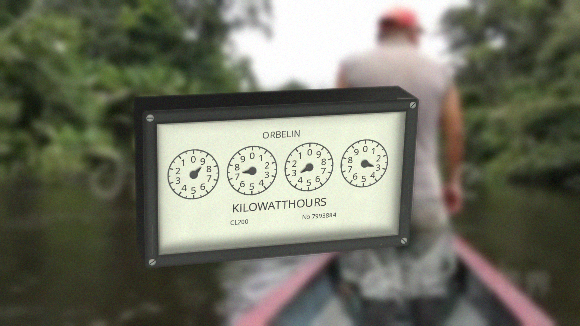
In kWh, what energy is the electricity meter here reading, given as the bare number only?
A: 8733
